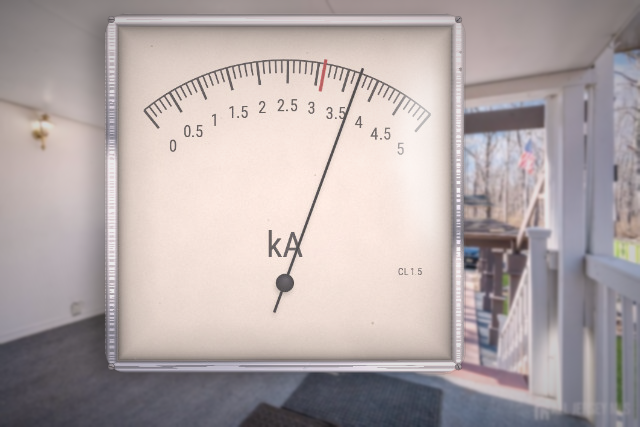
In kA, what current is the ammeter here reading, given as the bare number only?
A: 3.7
